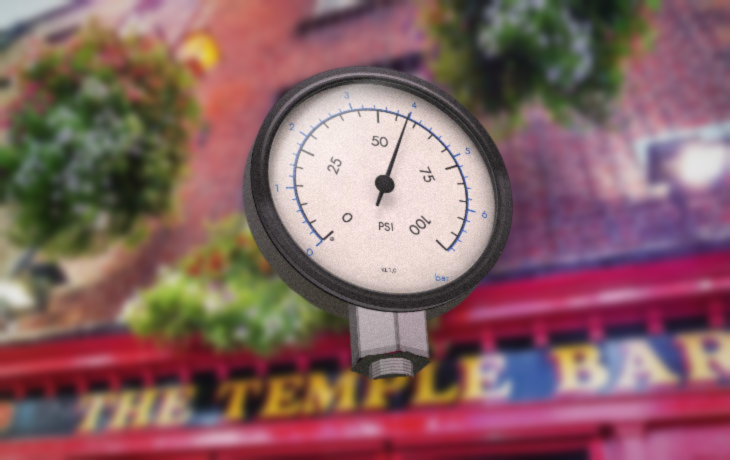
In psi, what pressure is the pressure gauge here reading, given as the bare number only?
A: 57.5
